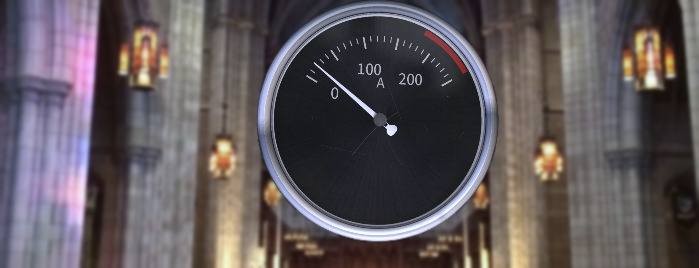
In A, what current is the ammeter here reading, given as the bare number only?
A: 20
